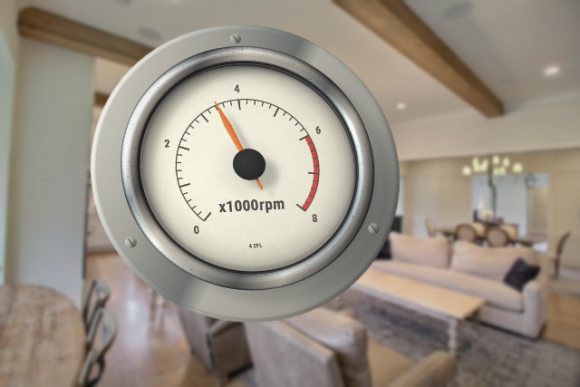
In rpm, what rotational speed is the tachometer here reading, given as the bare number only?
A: 3400
